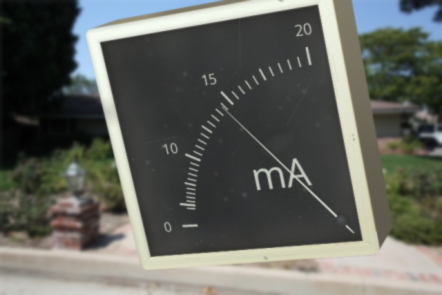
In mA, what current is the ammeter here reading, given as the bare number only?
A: 14.5
